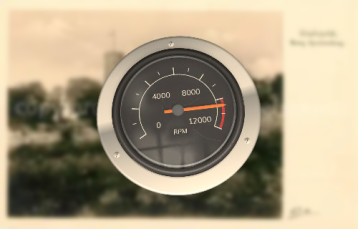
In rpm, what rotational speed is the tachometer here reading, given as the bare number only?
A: 10500
